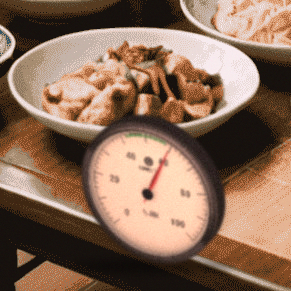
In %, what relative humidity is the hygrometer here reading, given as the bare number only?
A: 60
